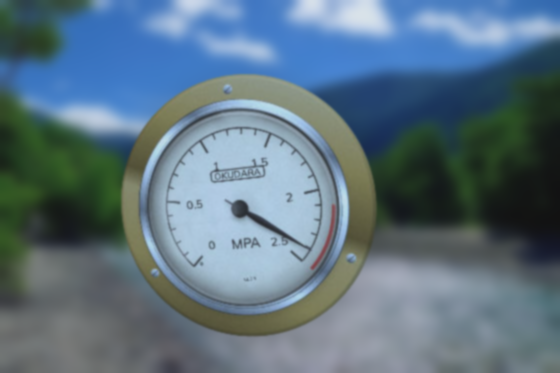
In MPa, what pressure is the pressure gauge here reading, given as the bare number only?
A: 2.4
